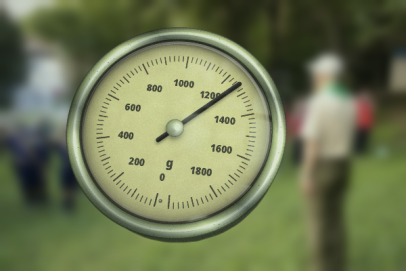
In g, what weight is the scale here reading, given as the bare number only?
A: 1260
